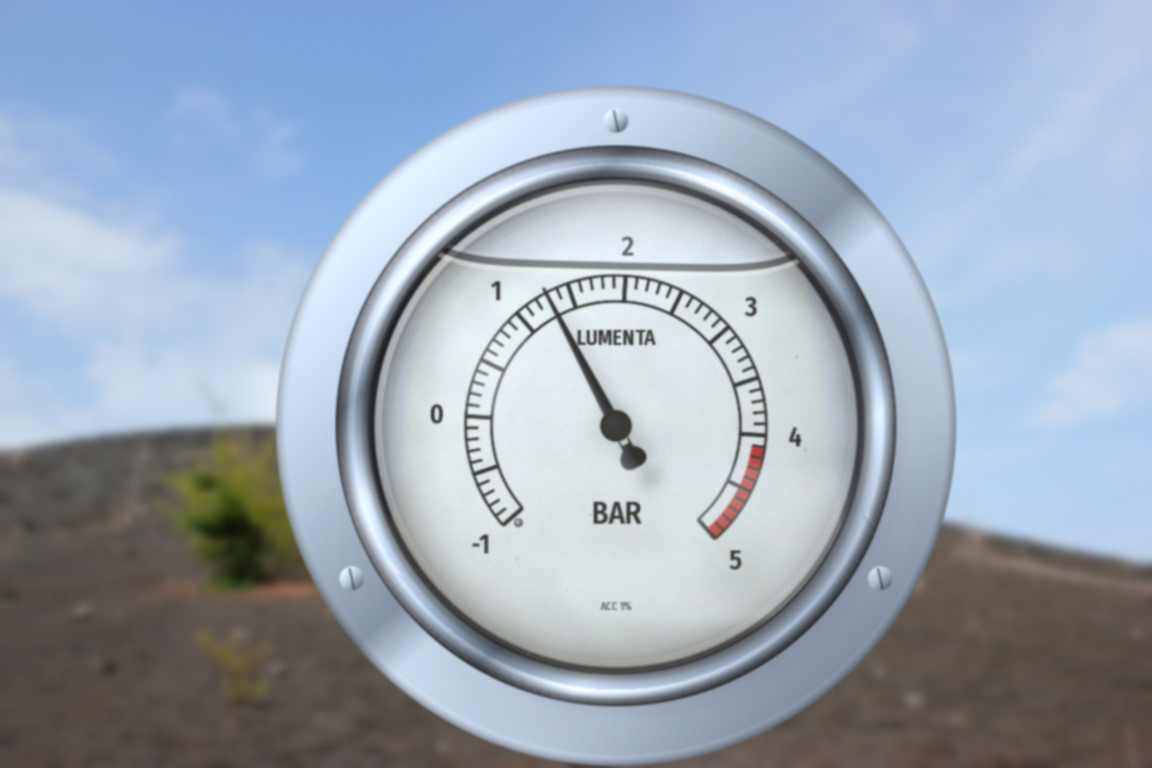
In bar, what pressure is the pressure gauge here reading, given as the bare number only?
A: 1.3
